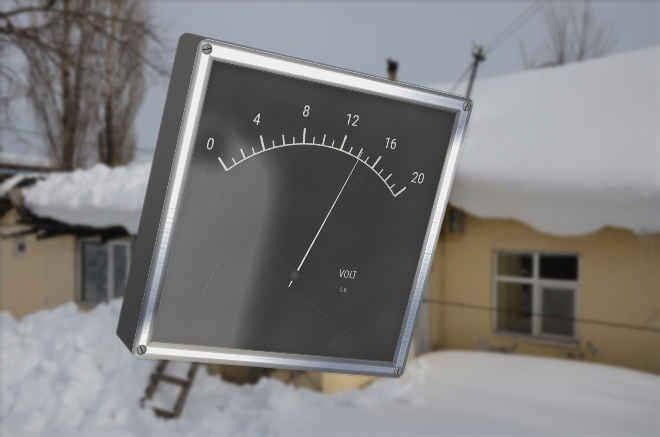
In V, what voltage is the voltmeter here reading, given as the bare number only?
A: 14
